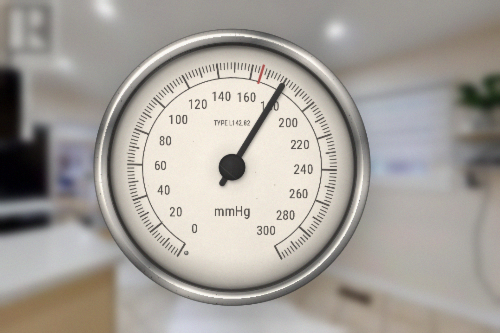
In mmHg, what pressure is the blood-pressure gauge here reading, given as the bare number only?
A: 180
